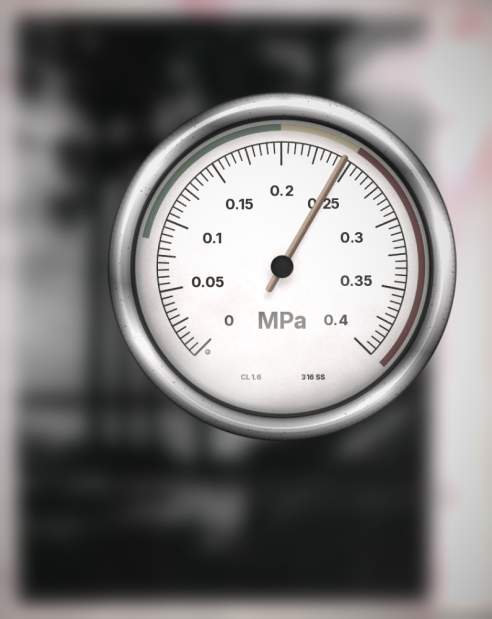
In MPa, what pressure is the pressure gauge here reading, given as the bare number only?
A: 0.245
